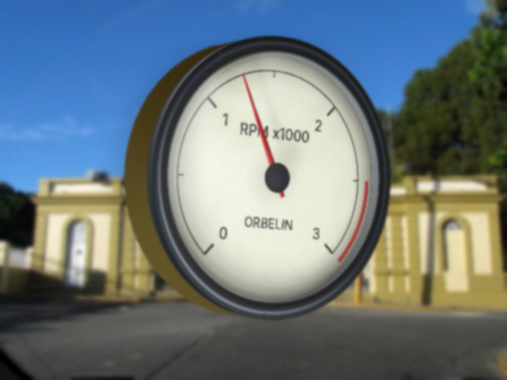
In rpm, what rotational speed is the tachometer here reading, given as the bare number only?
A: 1250
